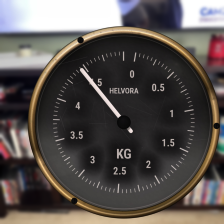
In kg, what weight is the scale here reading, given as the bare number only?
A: 4.45
